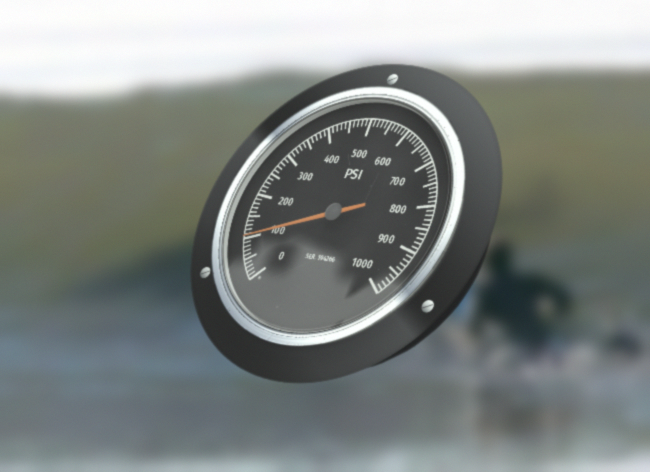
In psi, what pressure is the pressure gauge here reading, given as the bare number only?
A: 100
